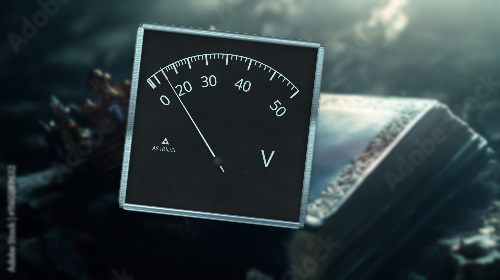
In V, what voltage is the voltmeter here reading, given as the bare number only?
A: 15
